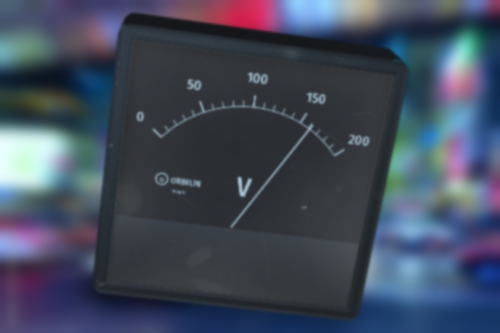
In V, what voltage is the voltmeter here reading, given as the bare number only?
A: 160
